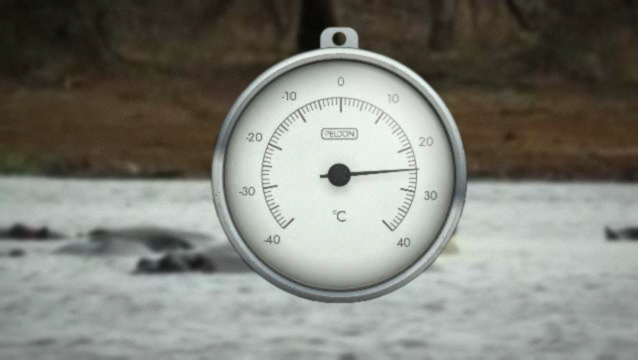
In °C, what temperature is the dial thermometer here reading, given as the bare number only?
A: 25
